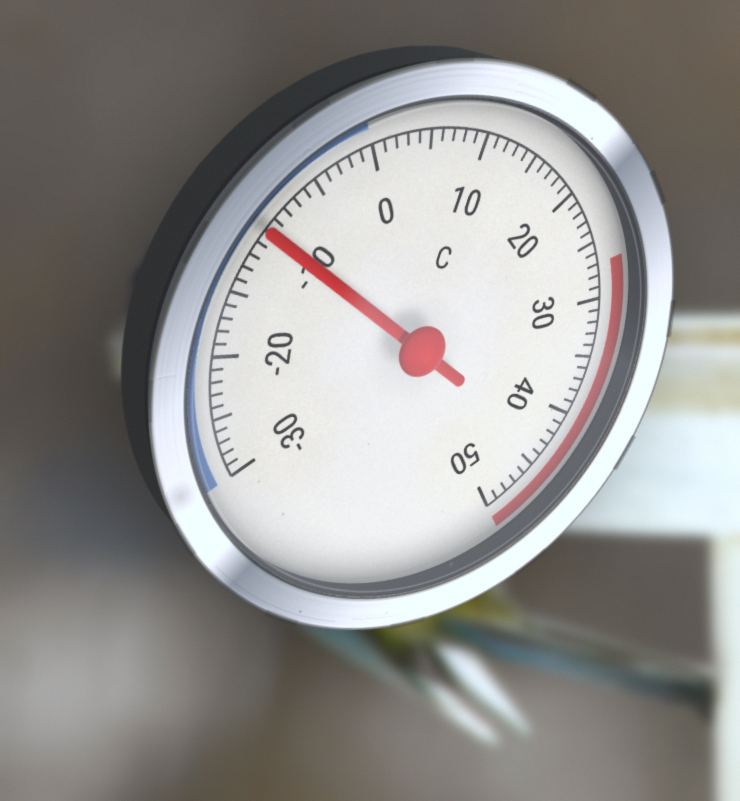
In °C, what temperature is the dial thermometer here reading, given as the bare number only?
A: -10
